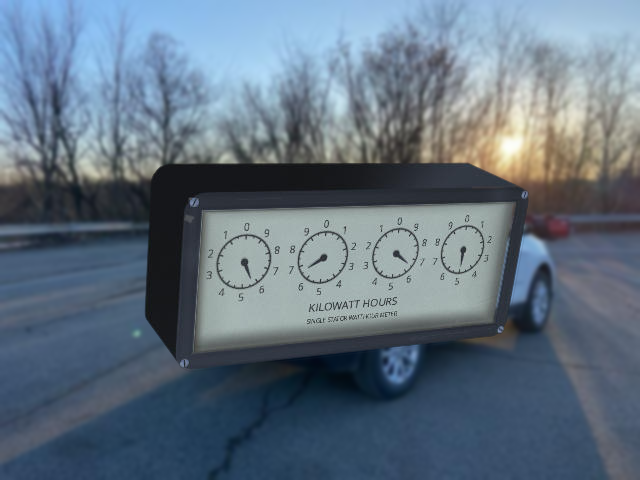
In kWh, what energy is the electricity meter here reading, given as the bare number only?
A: 5665
